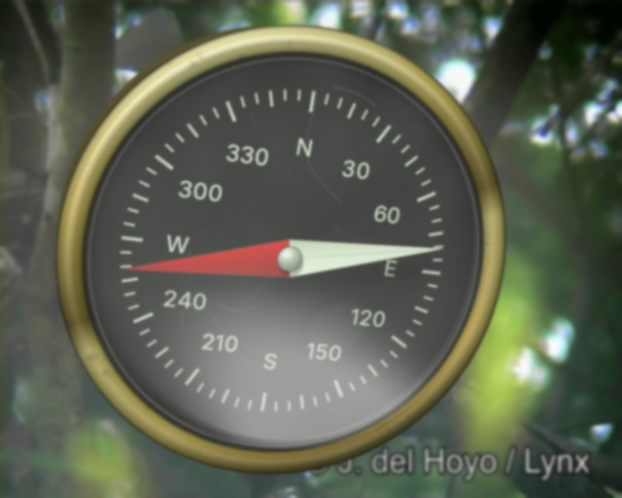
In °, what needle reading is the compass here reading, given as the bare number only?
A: 260
